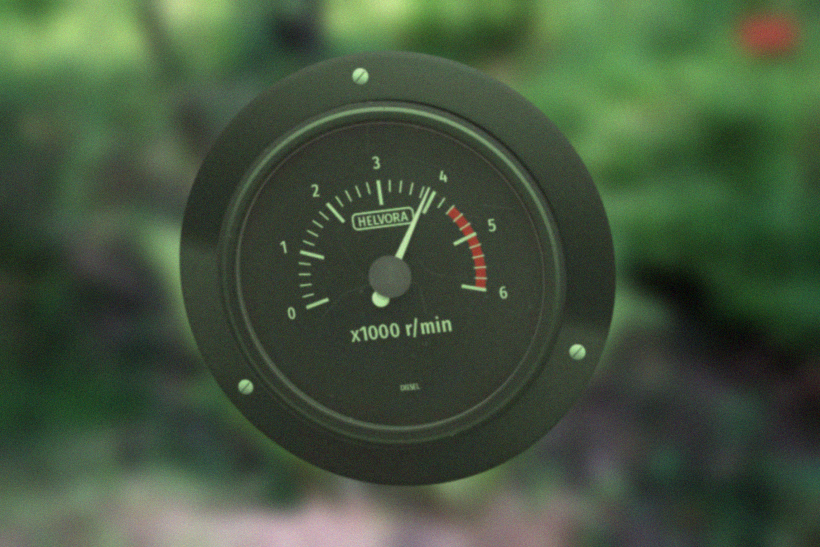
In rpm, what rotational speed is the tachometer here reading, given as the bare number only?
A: 3900
